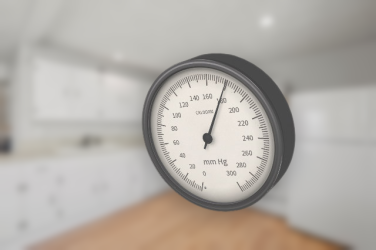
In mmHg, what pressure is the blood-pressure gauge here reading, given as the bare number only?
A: 180
